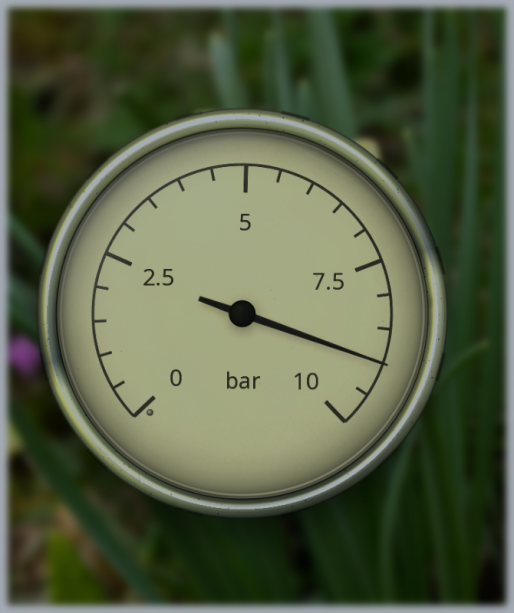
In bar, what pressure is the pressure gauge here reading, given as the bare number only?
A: 9
